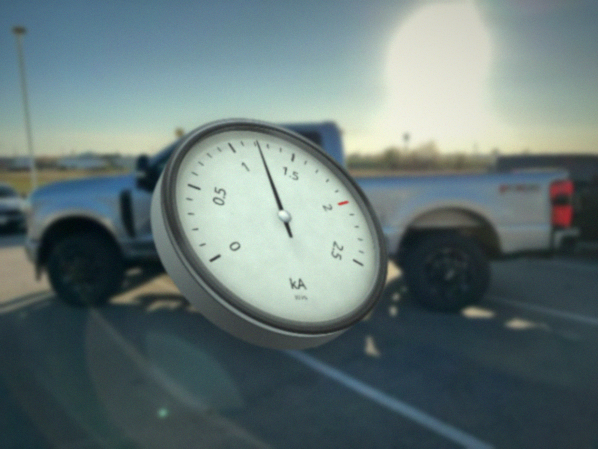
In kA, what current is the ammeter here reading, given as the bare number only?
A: 1.2
